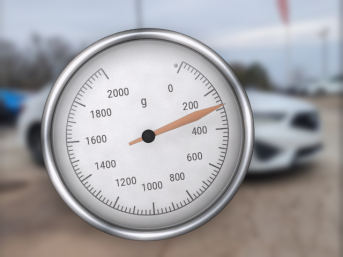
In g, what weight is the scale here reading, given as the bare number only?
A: 280
